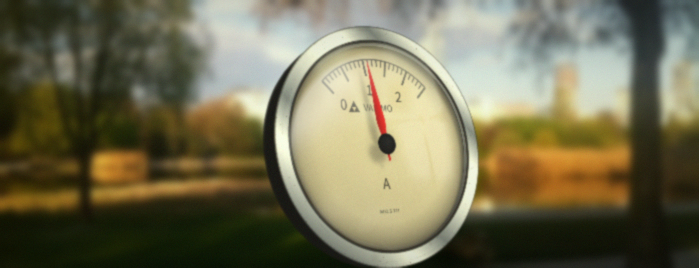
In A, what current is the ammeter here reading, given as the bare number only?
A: 1
